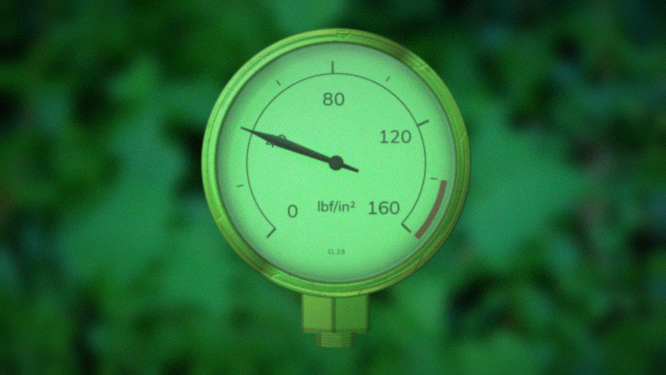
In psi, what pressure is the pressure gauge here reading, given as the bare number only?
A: 40
